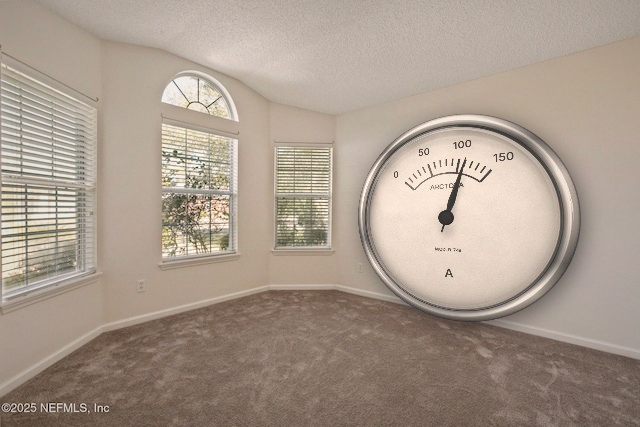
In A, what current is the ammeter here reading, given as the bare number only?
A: 110
